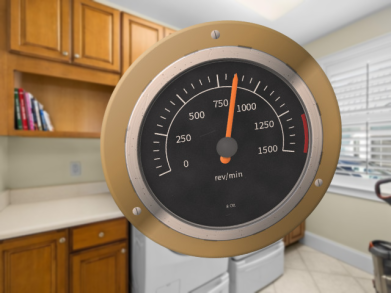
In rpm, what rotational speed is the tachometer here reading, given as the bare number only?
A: 850
